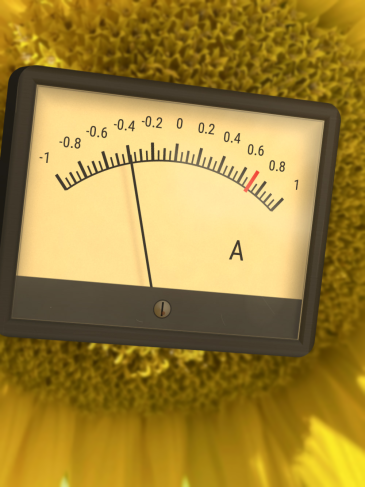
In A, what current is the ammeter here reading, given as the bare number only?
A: -0.4
